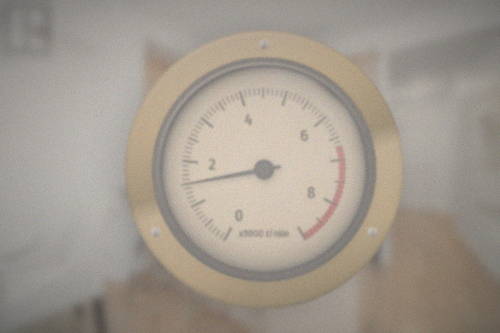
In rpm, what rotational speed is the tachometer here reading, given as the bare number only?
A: 1500
